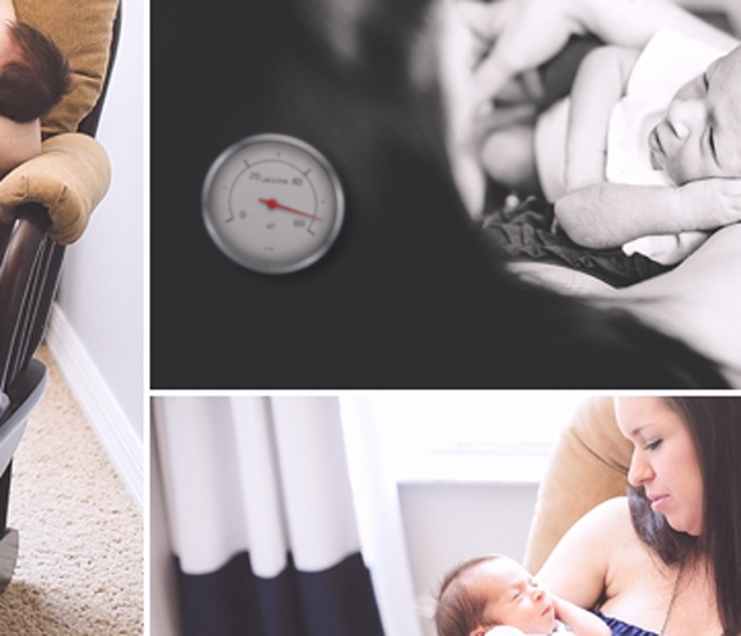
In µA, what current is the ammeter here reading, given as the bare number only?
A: 55
